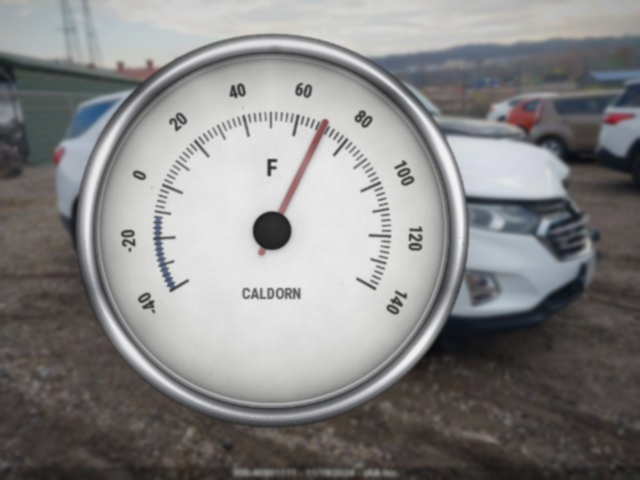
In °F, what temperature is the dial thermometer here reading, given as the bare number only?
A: 70
